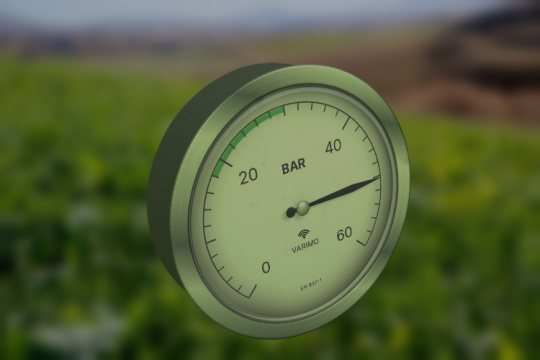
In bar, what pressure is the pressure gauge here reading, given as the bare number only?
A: 50
